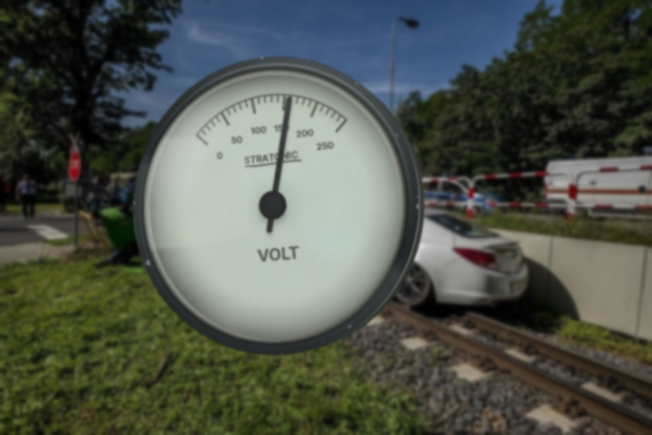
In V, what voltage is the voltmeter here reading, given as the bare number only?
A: 160
